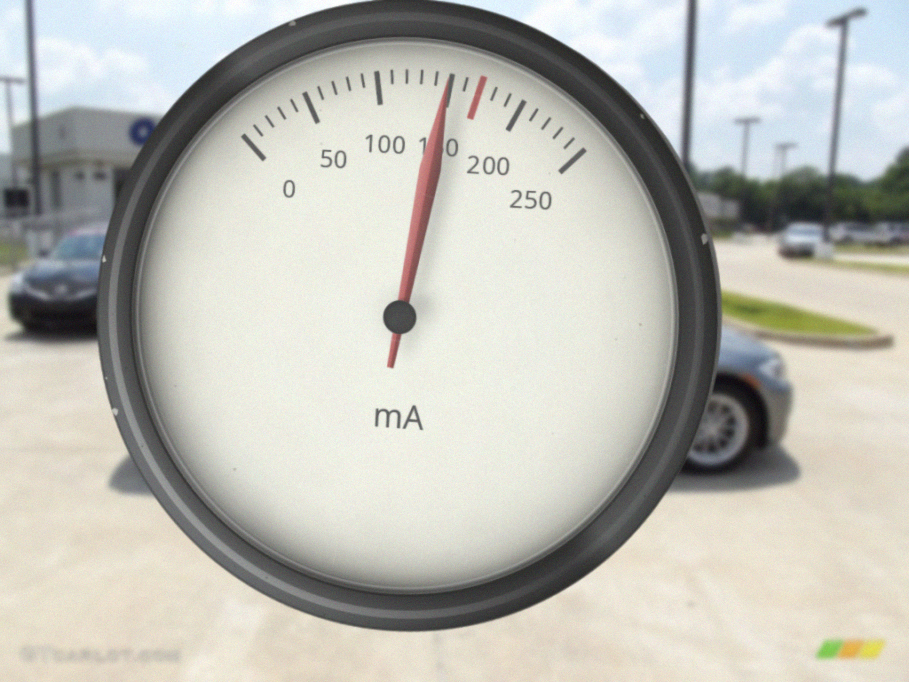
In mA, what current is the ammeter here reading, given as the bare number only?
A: 150
